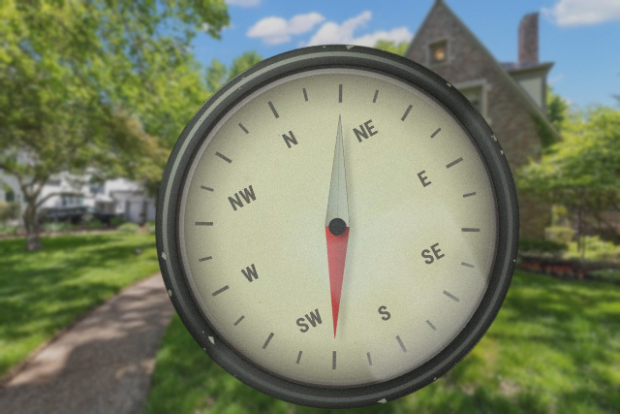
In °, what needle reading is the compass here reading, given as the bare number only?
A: 210
